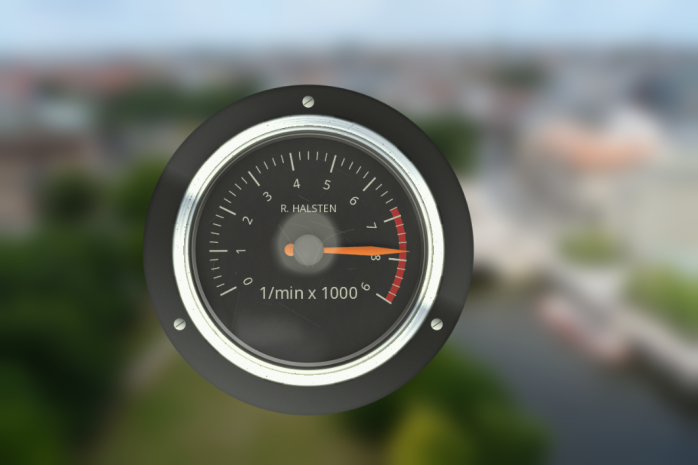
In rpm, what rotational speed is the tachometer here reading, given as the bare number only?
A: 7800
